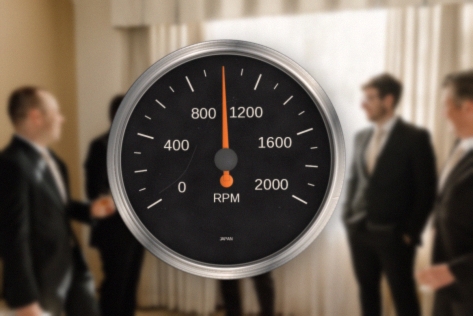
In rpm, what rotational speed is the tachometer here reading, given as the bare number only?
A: 1000
